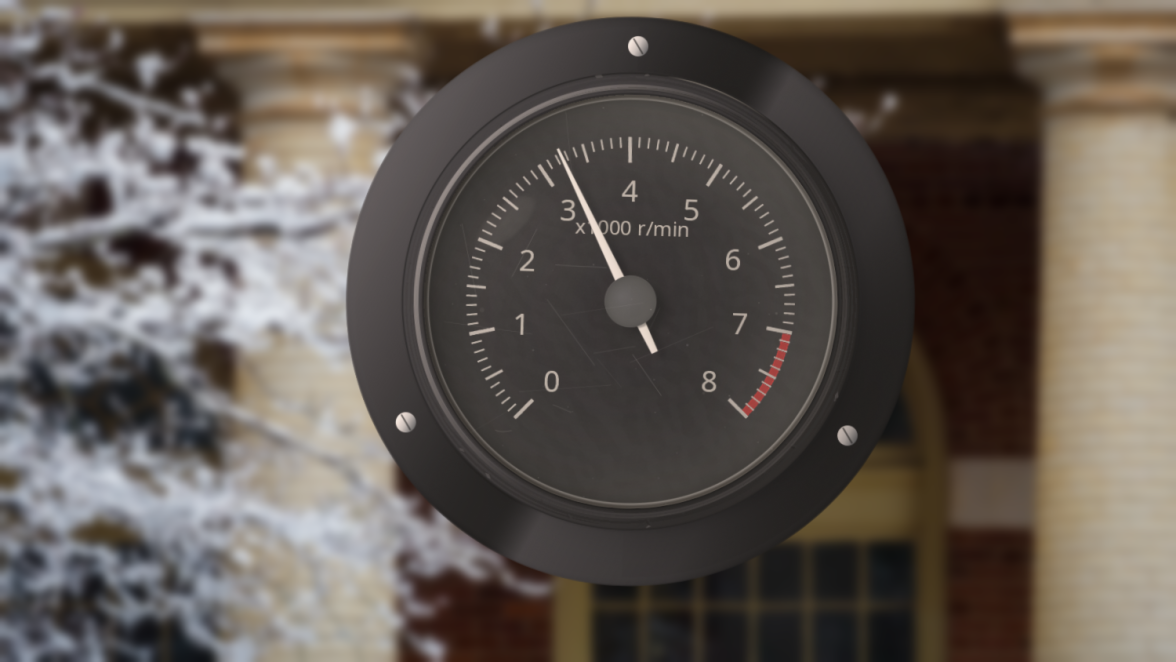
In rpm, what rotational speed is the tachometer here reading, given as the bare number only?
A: 3250
